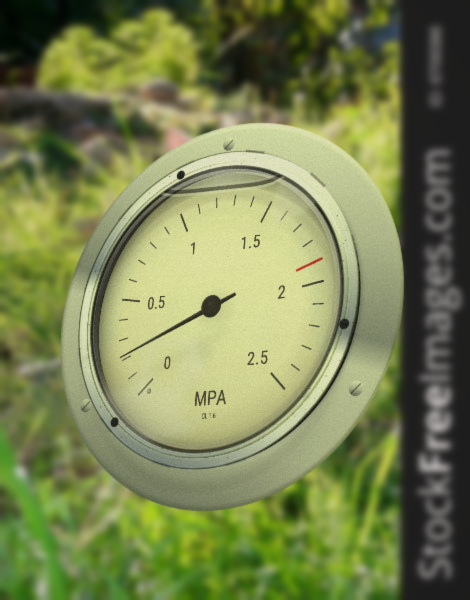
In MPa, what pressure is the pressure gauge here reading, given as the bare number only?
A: 0.2
